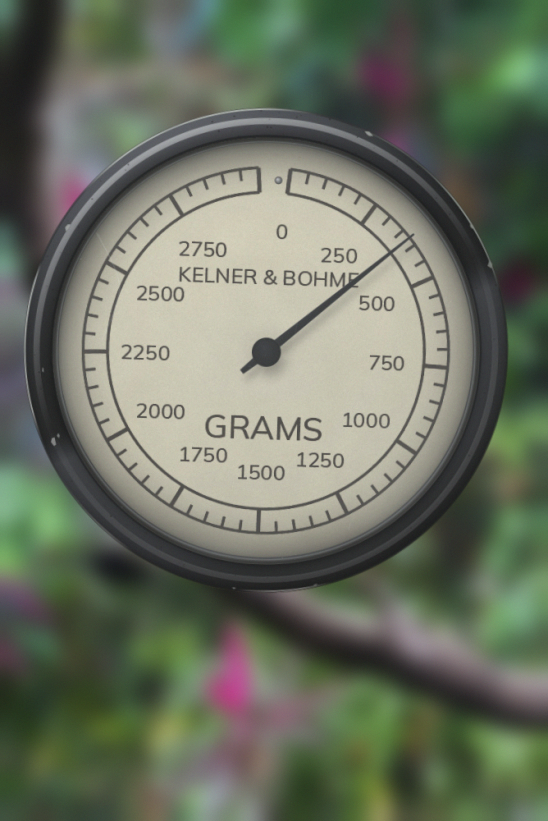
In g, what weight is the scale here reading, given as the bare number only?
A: 375
